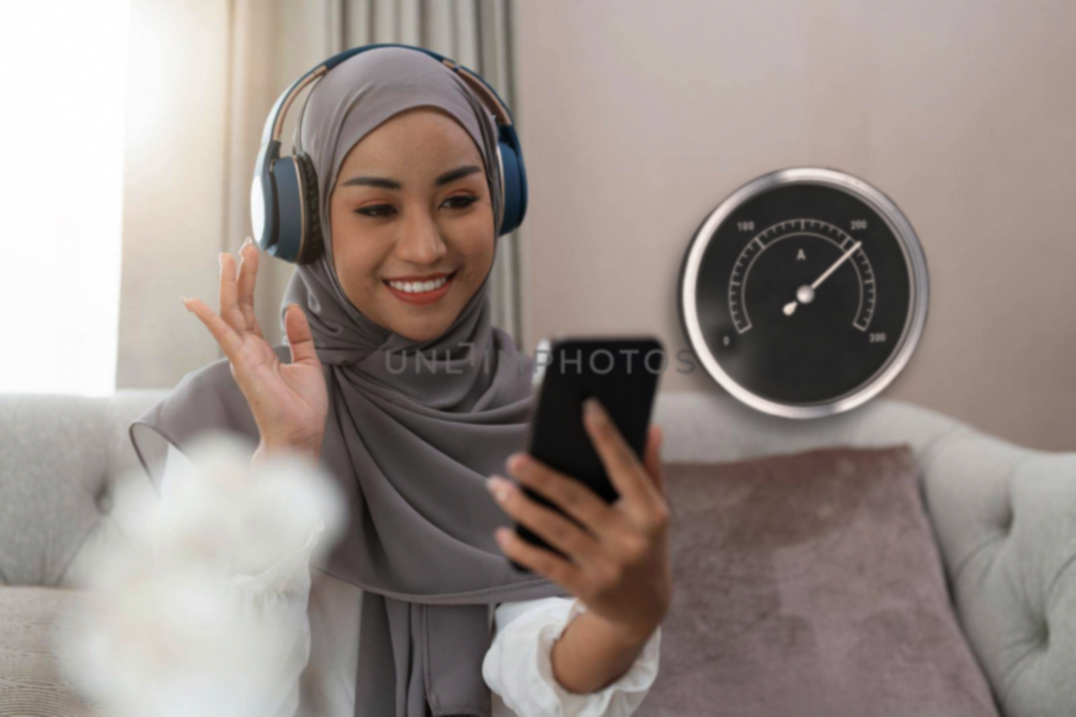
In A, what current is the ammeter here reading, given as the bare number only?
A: 210
